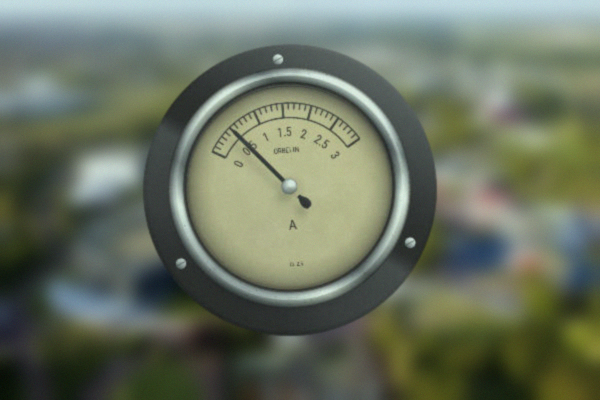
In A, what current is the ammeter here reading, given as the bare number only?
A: 0.5
